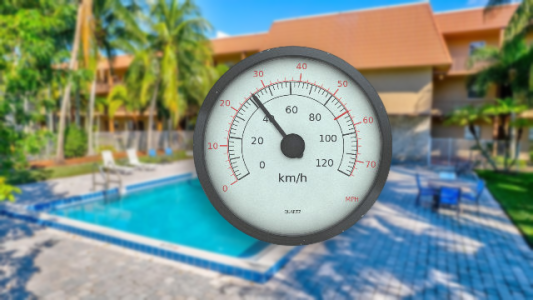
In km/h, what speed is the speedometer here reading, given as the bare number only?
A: 42
